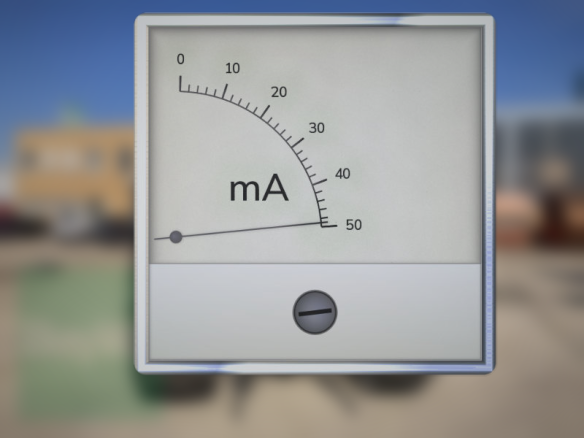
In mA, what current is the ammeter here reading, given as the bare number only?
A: 49
